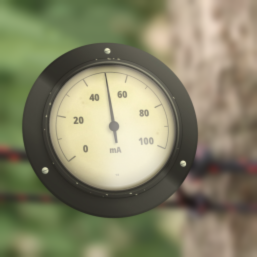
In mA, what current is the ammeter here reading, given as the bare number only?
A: 50
